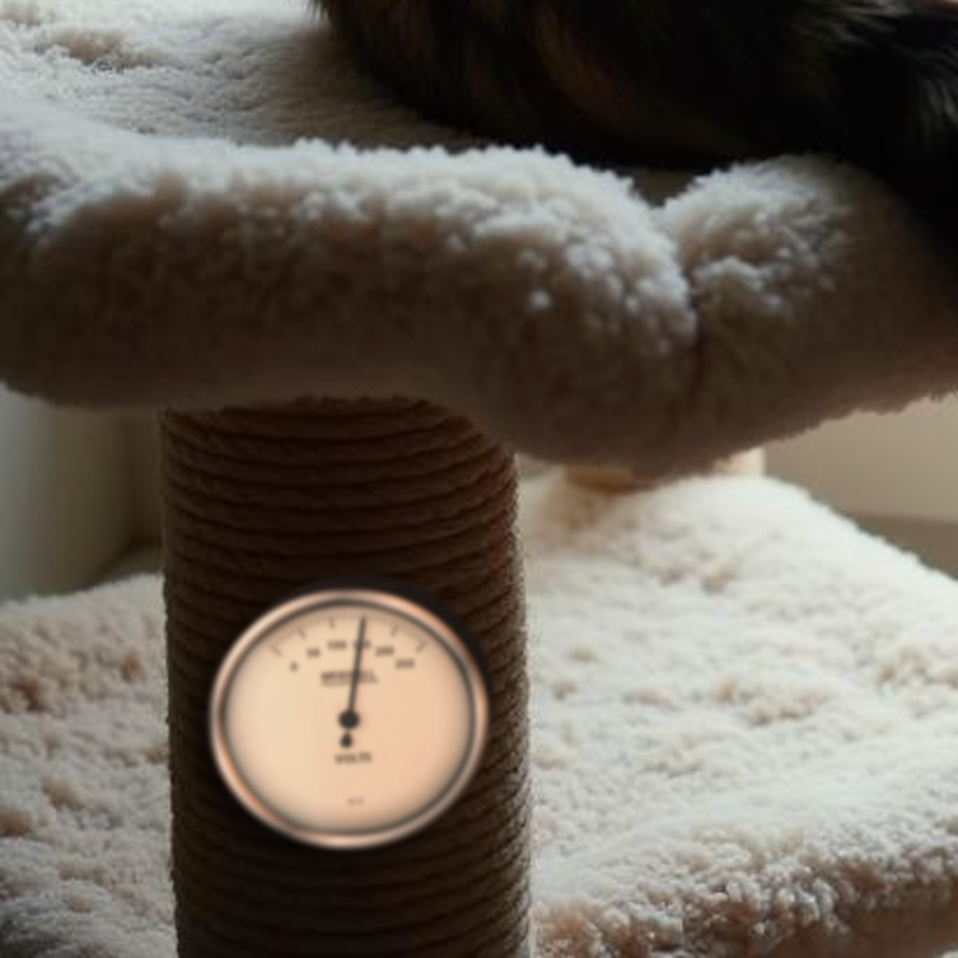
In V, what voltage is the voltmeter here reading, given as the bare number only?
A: 150
